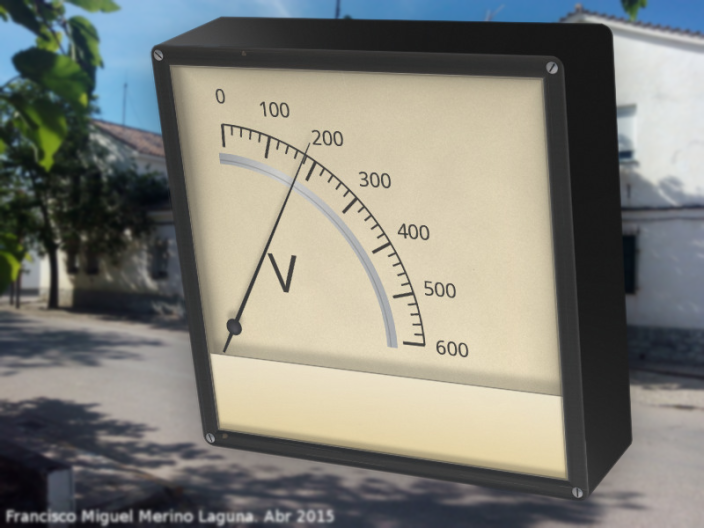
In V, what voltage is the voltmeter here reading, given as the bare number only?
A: 180
